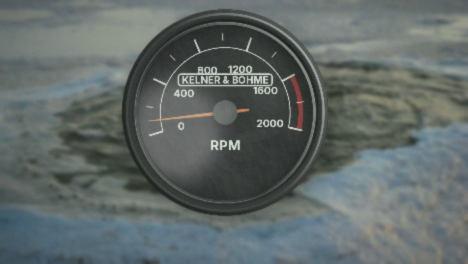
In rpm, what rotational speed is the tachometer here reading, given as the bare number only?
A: 100
